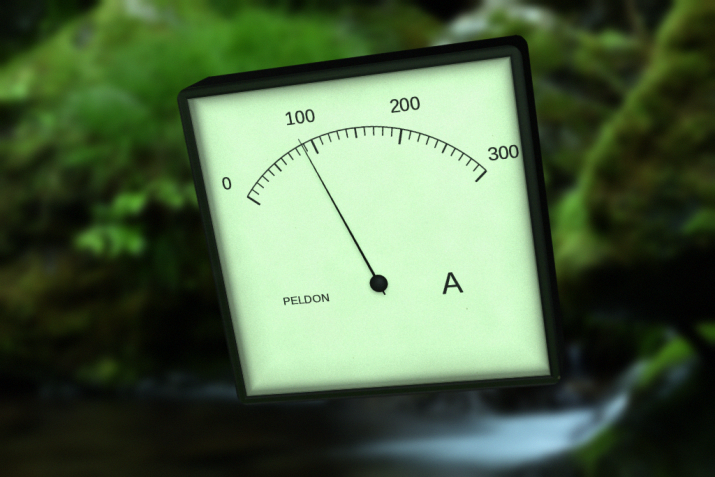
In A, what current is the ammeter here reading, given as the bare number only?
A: 90
